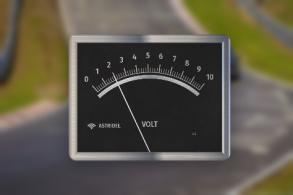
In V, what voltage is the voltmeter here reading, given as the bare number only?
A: 2
